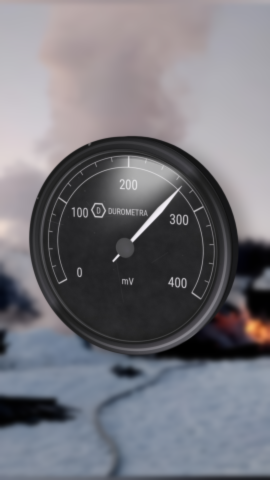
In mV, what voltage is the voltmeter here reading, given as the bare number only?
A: 270
